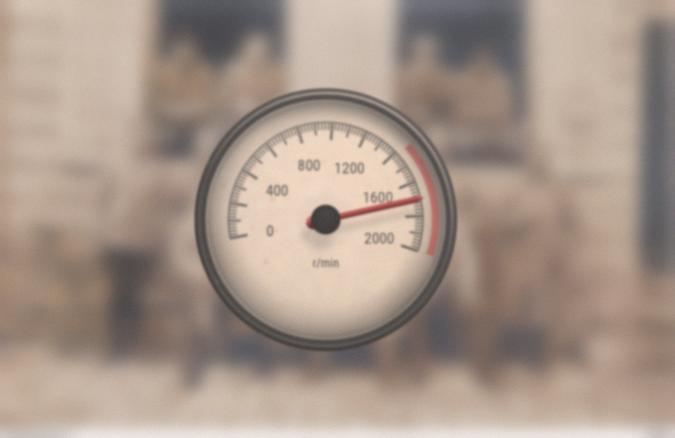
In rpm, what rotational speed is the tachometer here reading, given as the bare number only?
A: 1700
